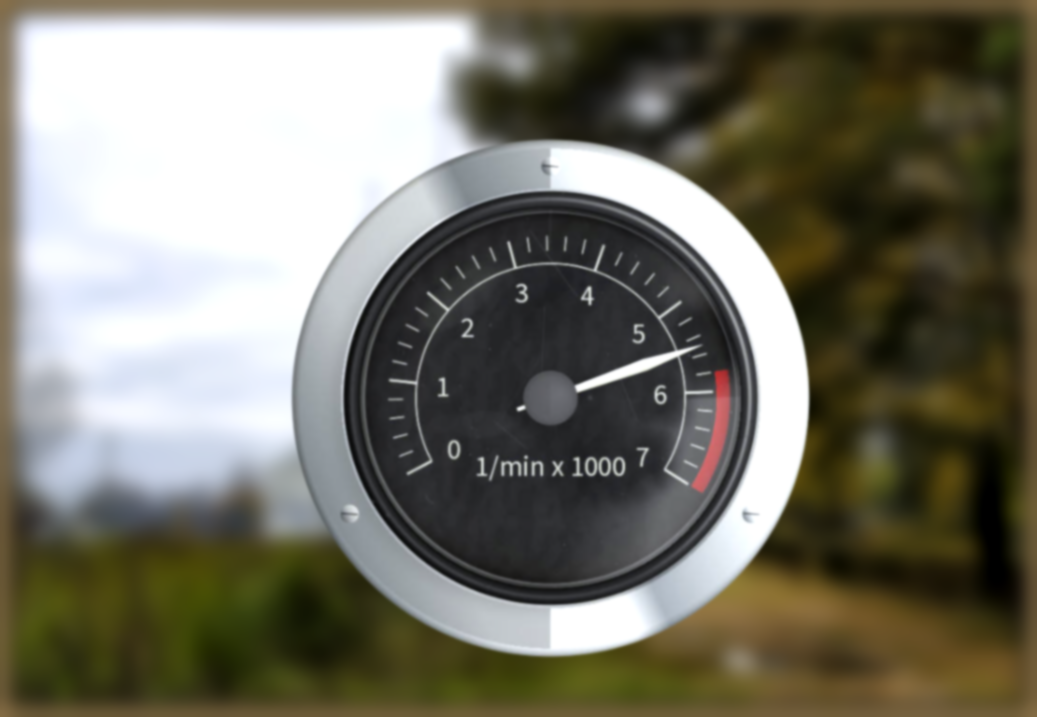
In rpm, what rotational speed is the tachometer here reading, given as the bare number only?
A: 5500
